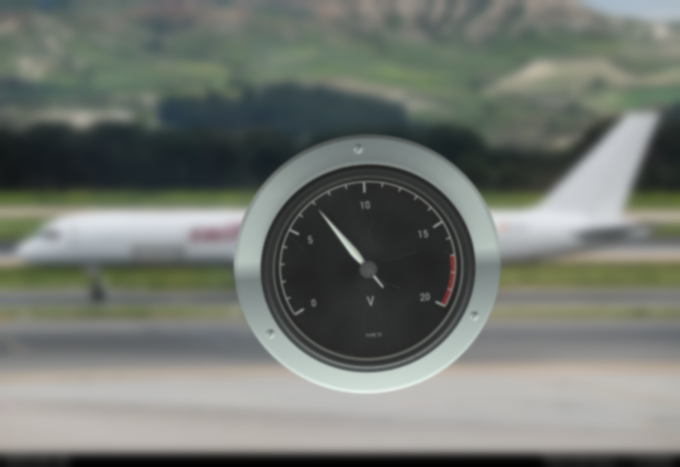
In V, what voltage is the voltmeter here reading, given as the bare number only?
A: 7
